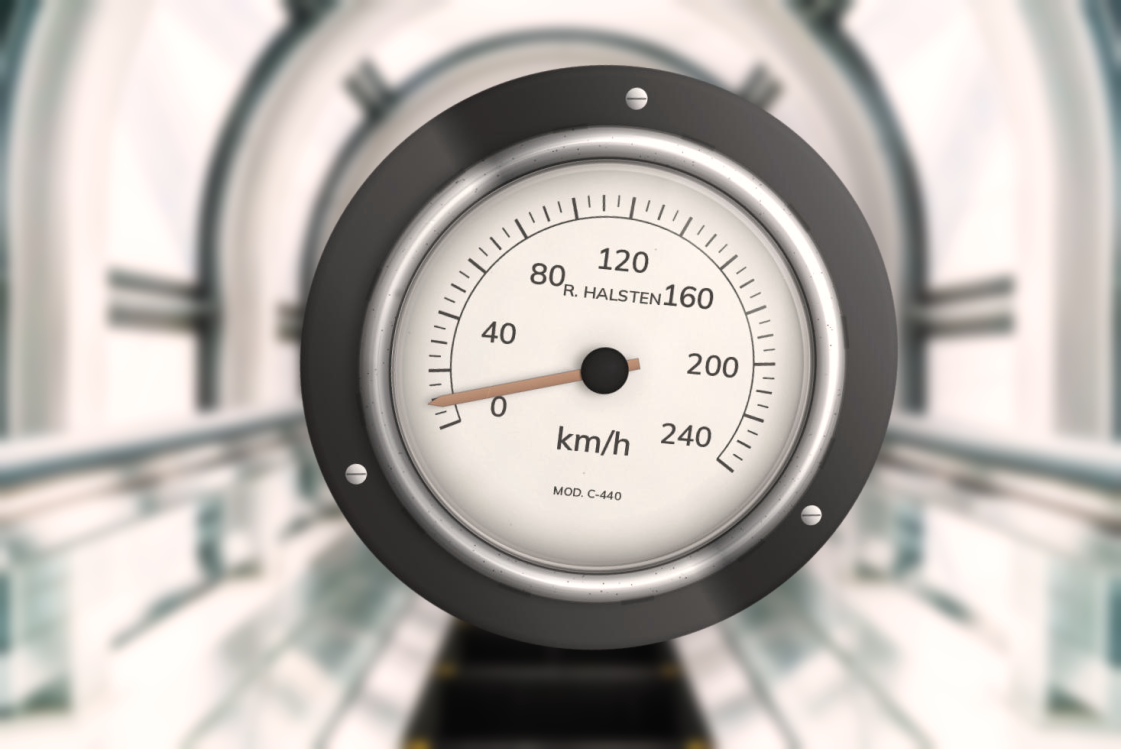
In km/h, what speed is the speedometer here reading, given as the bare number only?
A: 10
